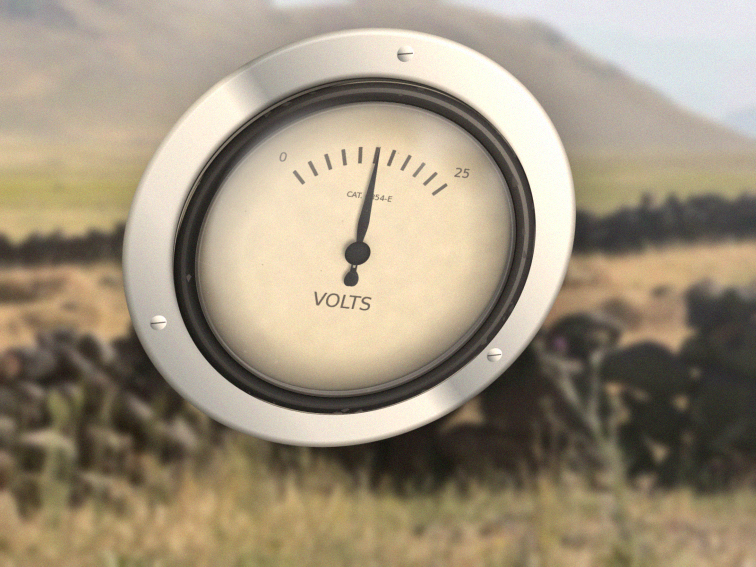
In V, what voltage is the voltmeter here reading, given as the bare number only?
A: 12.5
